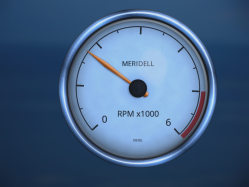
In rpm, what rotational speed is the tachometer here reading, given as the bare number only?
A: 1750
